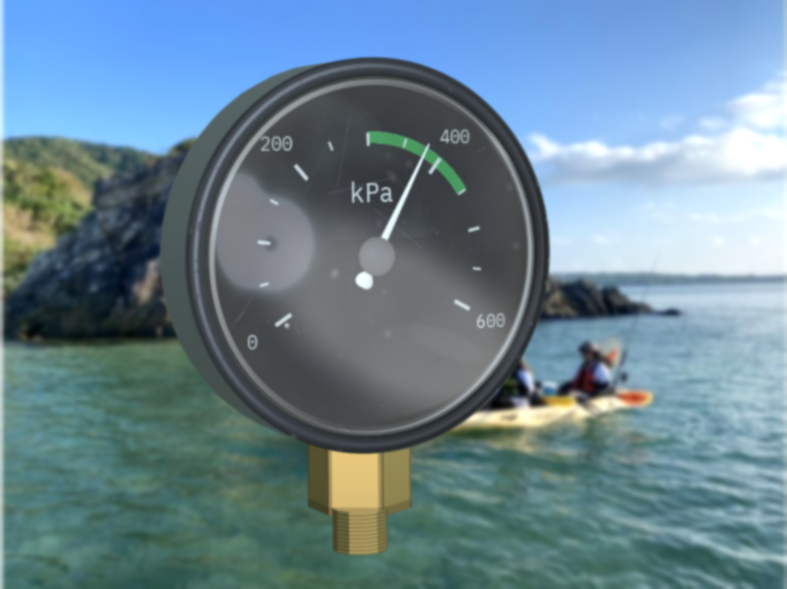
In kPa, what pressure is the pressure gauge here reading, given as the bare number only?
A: 375
